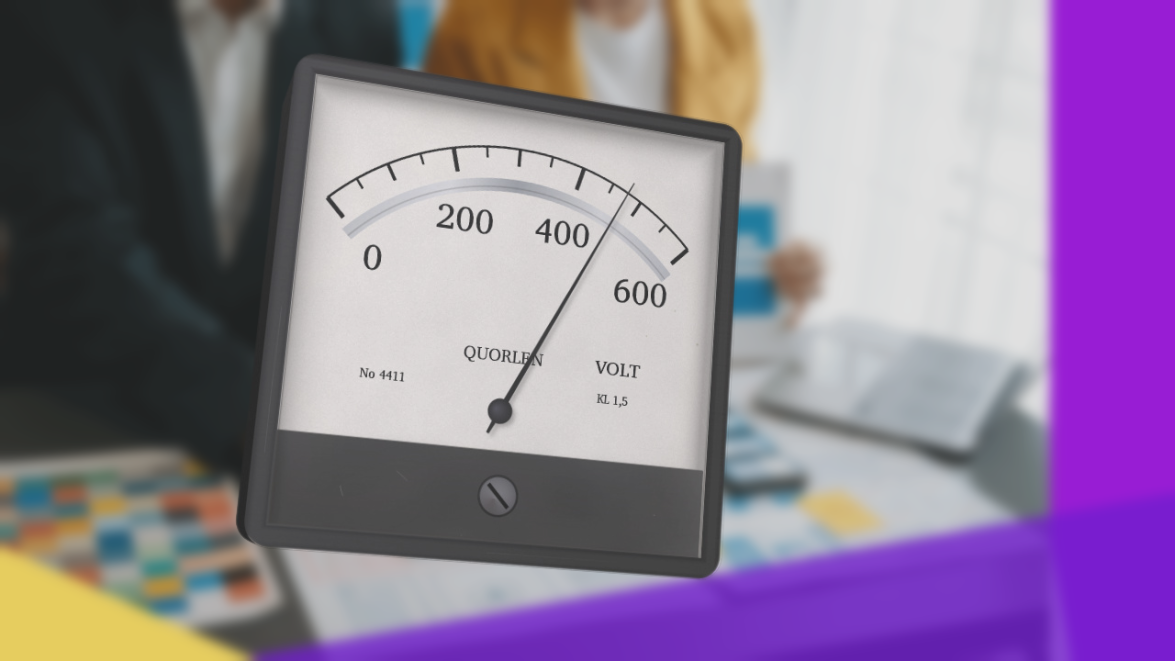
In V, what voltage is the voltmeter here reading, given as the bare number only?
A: 475
